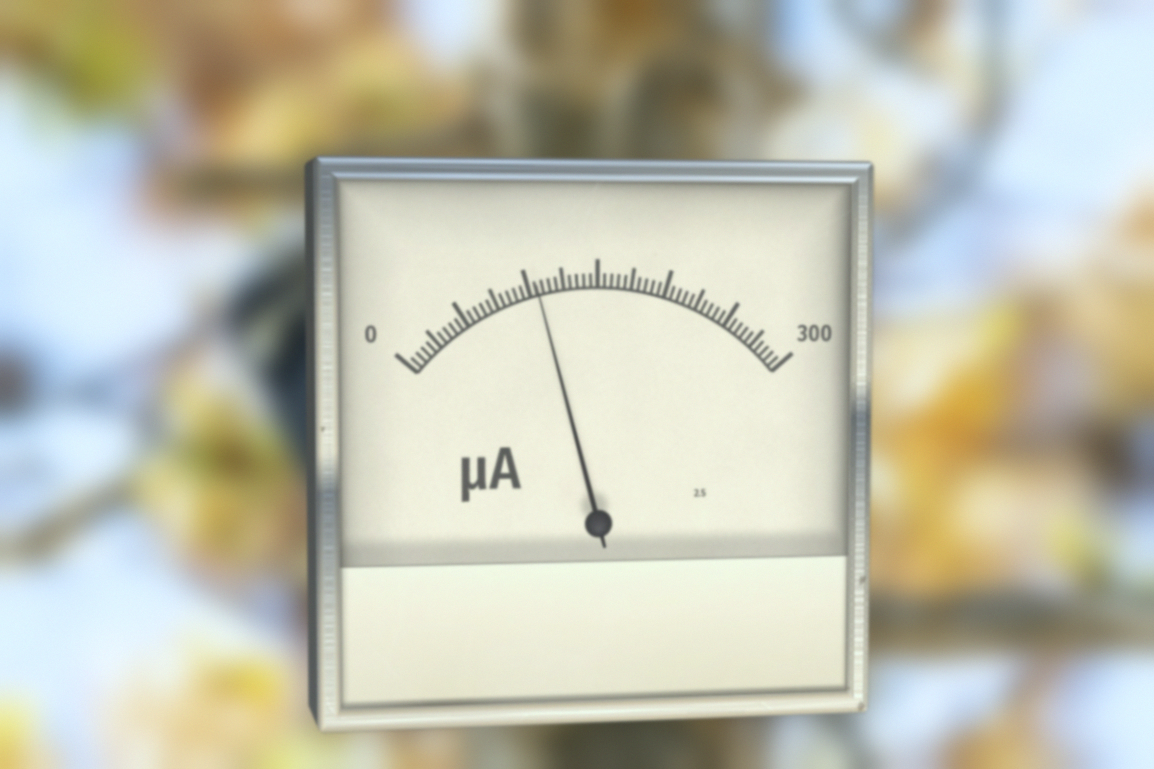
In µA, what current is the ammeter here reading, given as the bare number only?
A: 105
